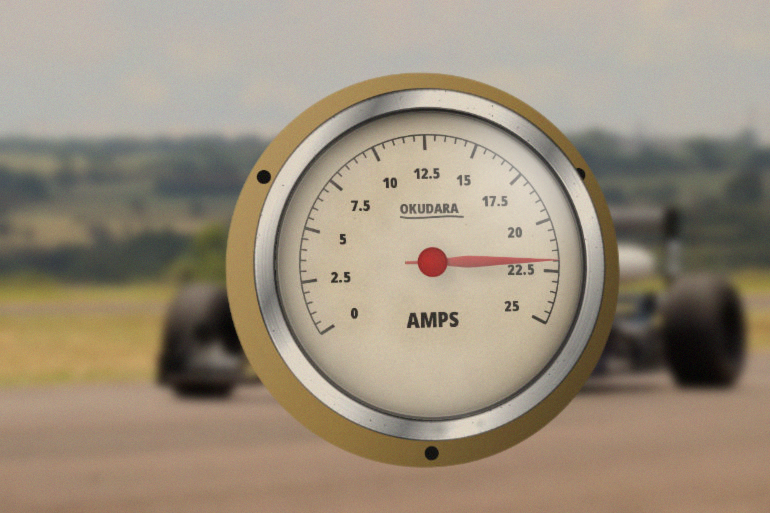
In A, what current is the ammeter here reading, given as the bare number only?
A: 22
